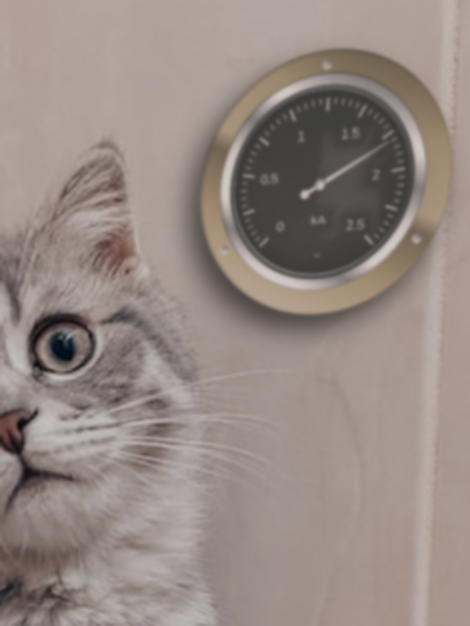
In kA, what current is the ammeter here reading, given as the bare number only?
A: 1.8
